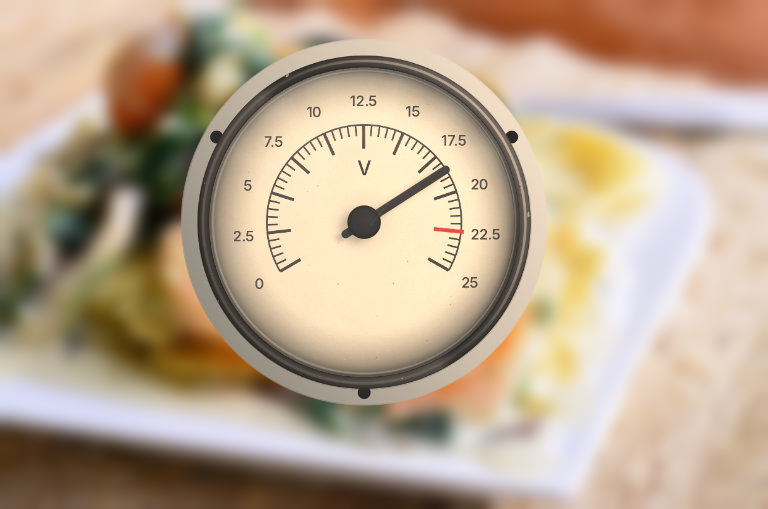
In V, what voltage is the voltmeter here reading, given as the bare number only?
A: 18.5
